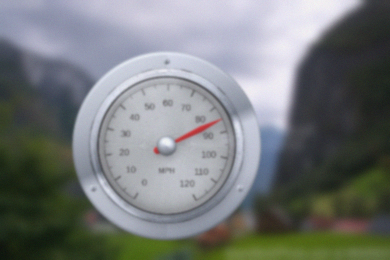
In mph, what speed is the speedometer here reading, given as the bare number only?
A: 85
